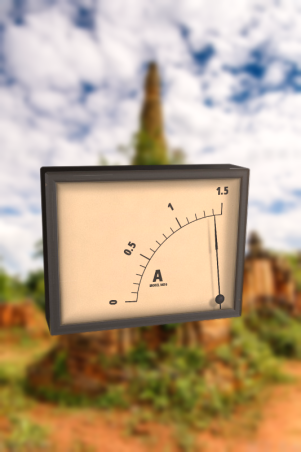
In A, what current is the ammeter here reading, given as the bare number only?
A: 1.4
